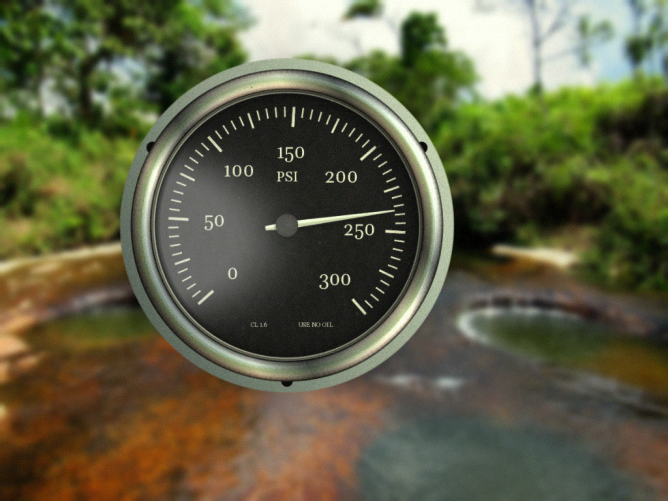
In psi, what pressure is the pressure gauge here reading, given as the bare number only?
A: 237.5
